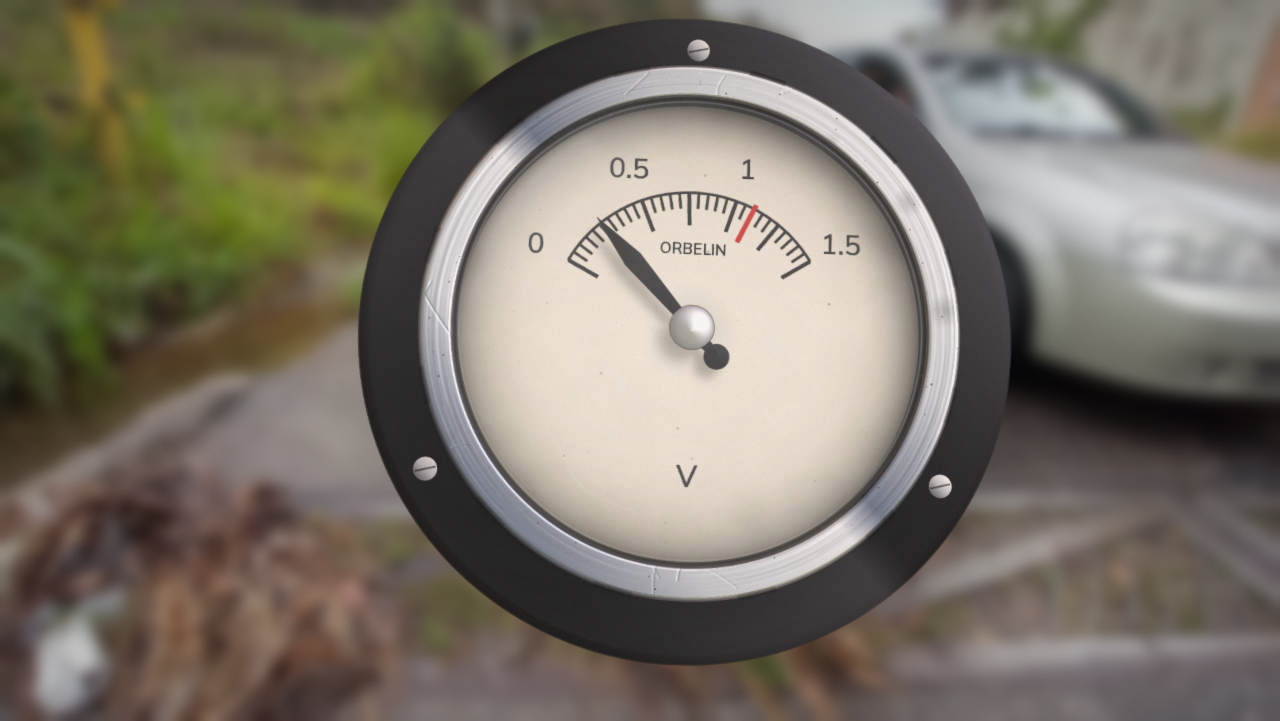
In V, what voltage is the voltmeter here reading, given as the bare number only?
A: 0.25
